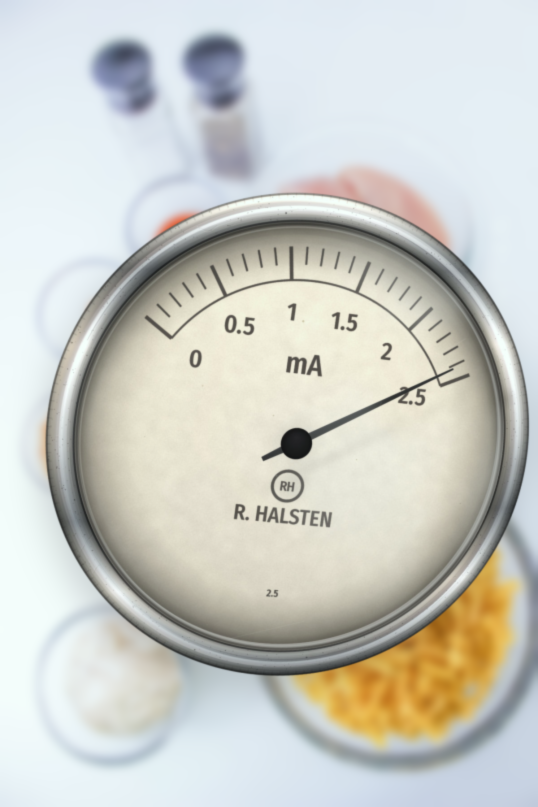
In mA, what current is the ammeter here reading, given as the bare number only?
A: 2.4
